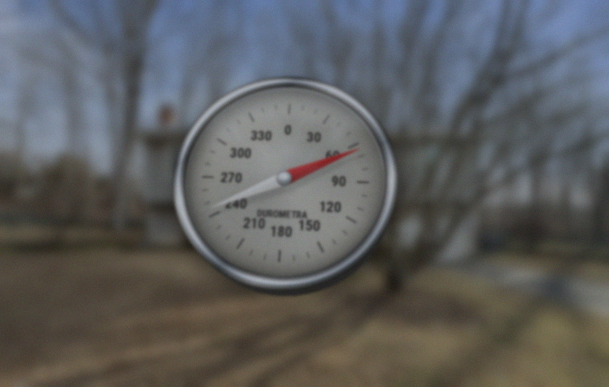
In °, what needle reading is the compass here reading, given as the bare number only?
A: 65
